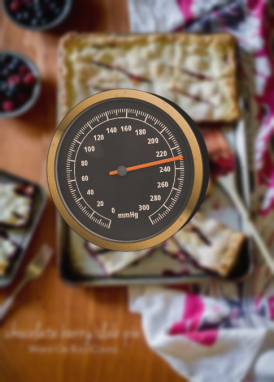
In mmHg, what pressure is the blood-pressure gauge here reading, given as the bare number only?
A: 230
